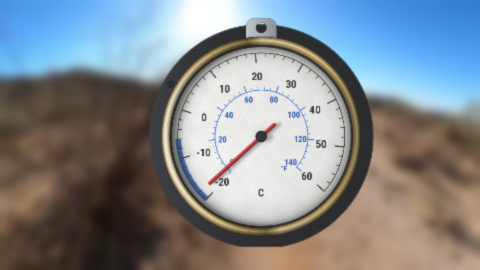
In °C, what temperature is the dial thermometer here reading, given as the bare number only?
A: -18
